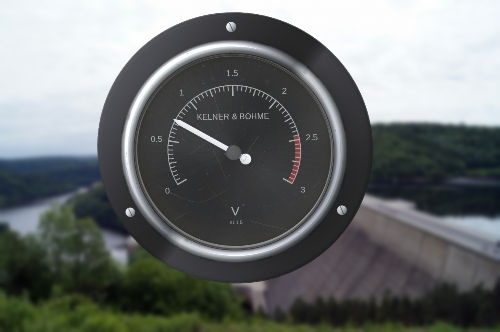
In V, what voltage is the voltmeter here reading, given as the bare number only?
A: 0.75
